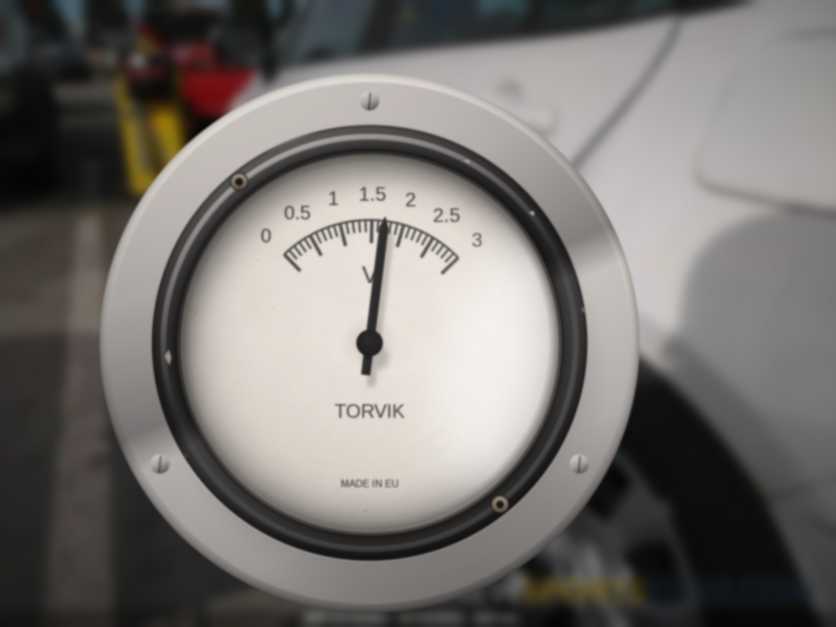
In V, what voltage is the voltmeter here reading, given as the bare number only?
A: 1.7
